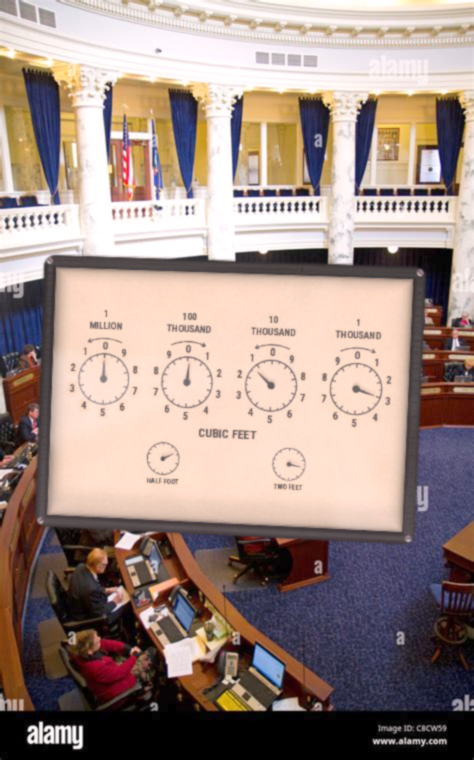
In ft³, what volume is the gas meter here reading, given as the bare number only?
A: 1300
